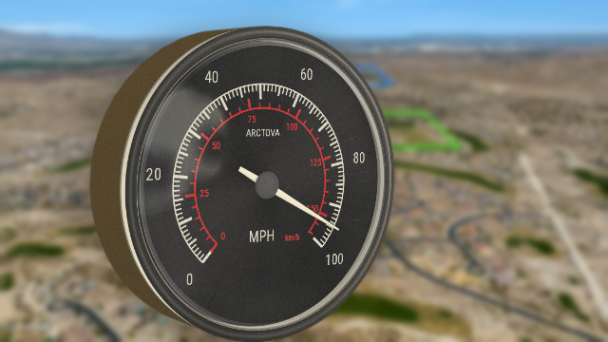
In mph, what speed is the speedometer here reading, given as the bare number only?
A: 95
